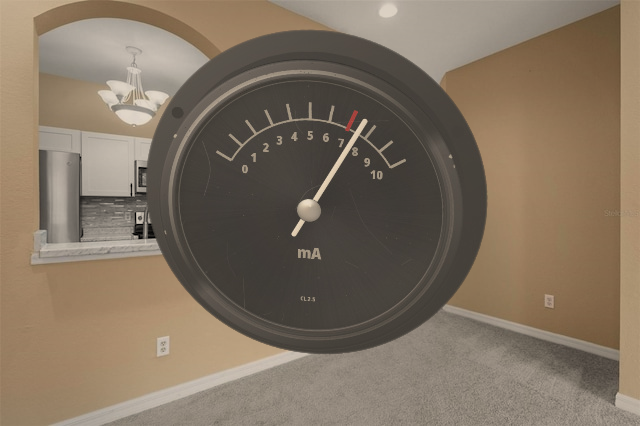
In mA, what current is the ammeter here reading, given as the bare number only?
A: 7.5
